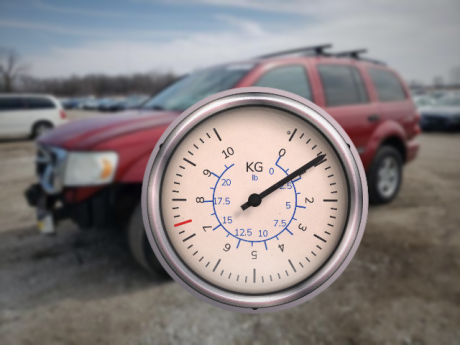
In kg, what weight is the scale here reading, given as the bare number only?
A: 0.9
